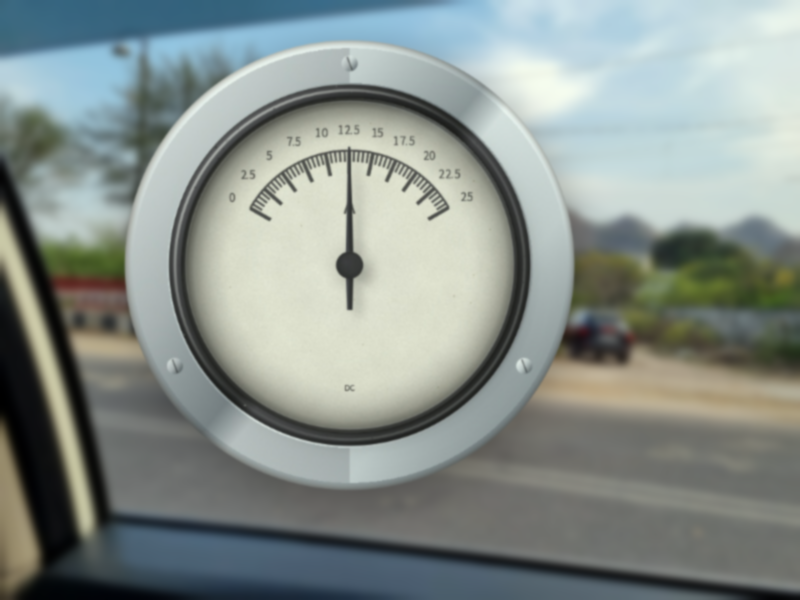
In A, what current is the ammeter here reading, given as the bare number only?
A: 12.5
